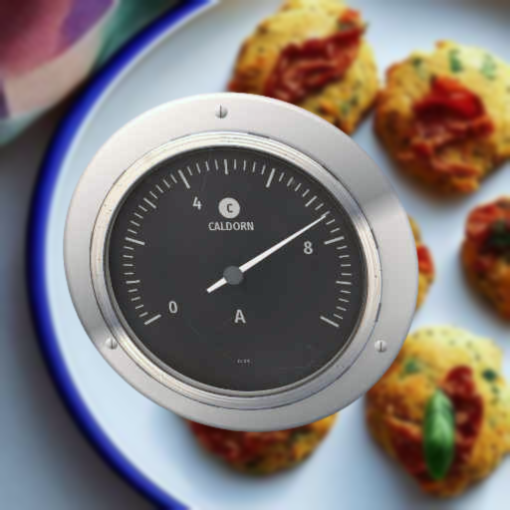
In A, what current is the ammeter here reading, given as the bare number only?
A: 7.4
